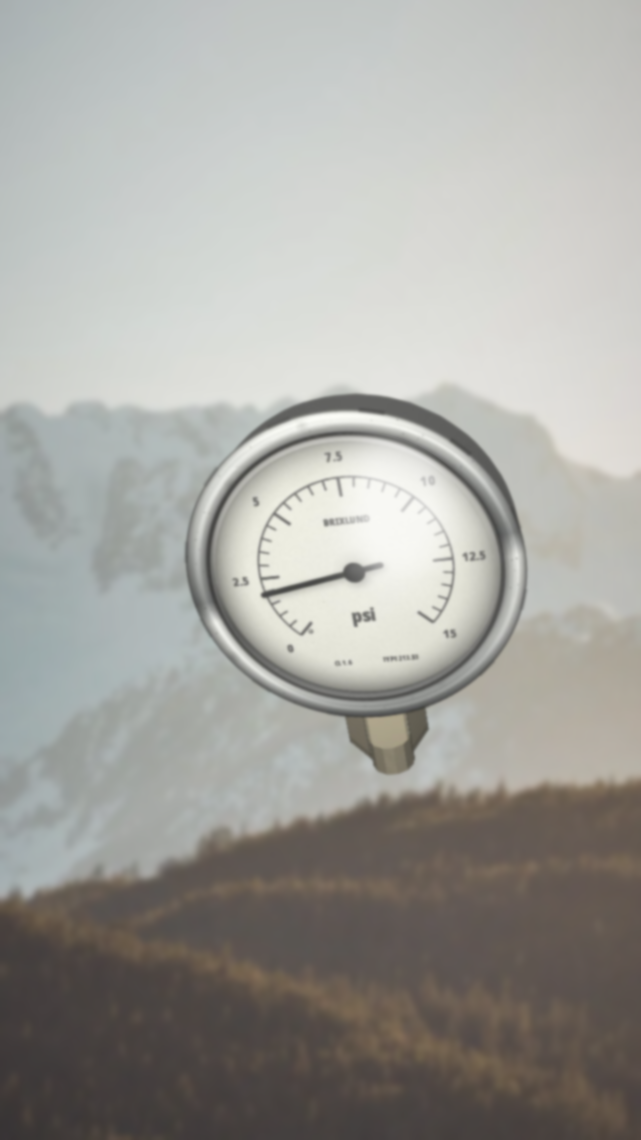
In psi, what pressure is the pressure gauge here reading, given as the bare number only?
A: 2
